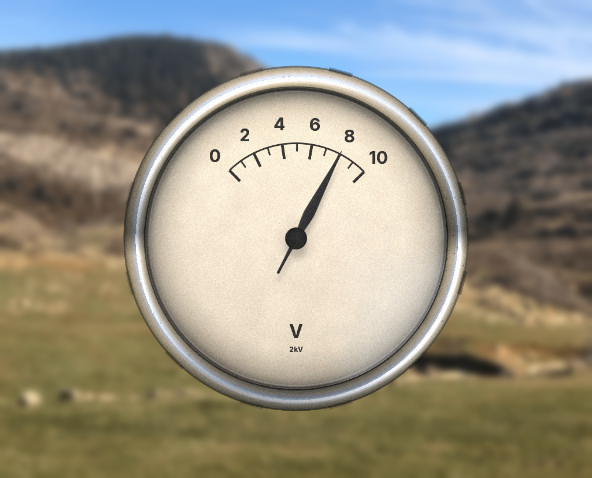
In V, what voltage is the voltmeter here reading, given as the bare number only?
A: 8
